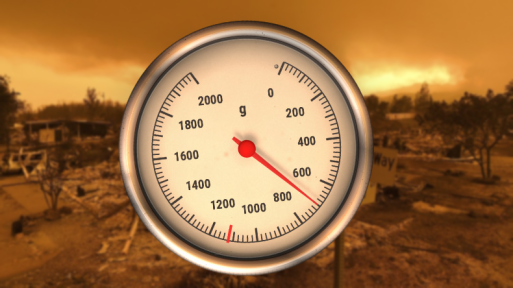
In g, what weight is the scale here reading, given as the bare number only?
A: 700
